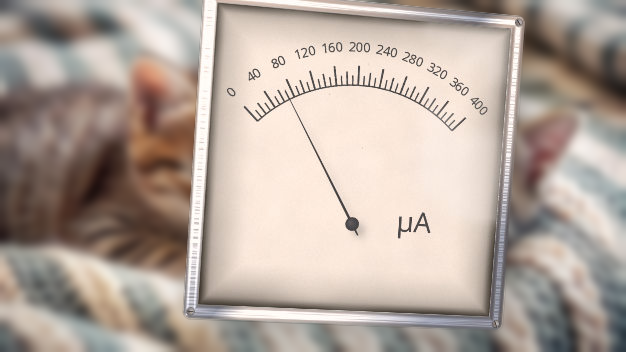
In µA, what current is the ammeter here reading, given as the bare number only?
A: 70
